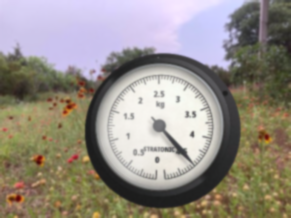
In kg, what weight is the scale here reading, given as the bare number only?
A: 4.5
